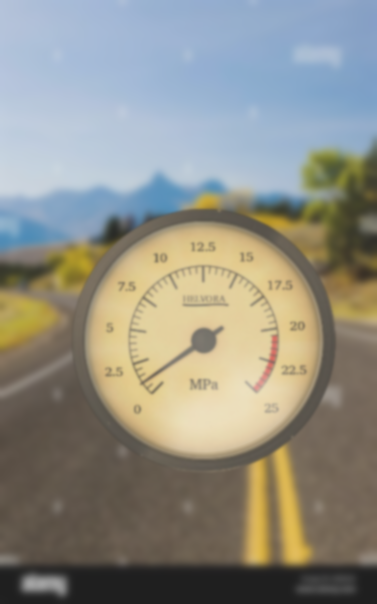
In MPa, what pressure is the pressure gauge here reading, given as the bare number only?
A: 1
